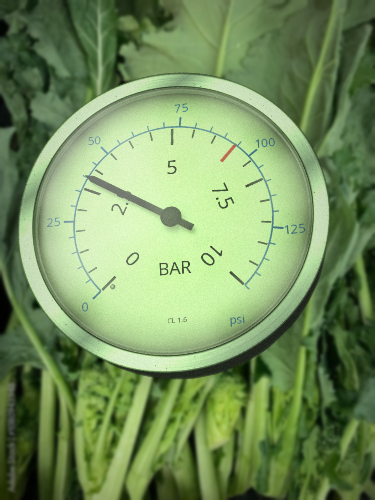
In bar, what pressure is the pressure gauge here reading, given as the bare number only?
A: 2.75
